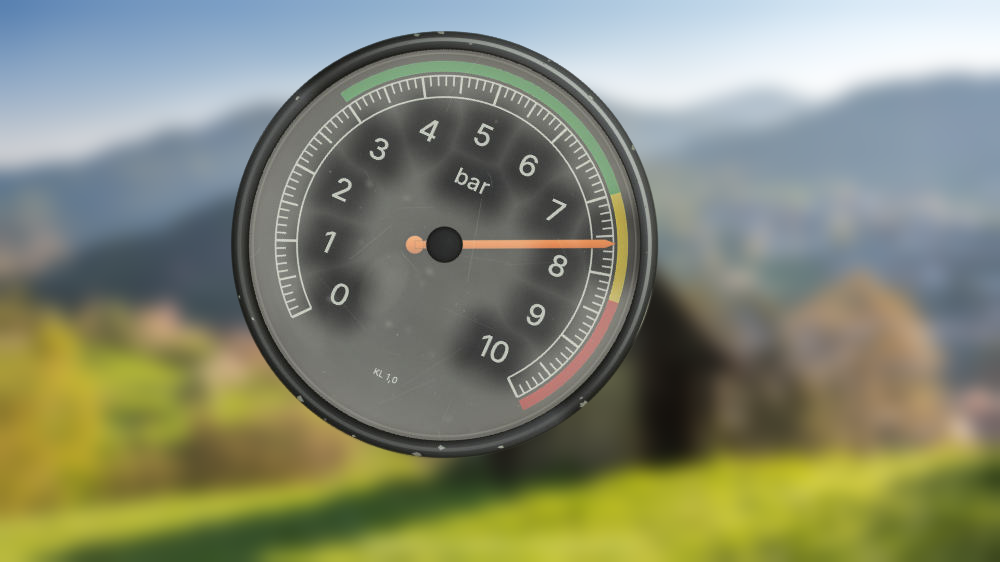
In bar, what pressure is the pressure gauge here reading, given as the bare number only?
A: 7.6
